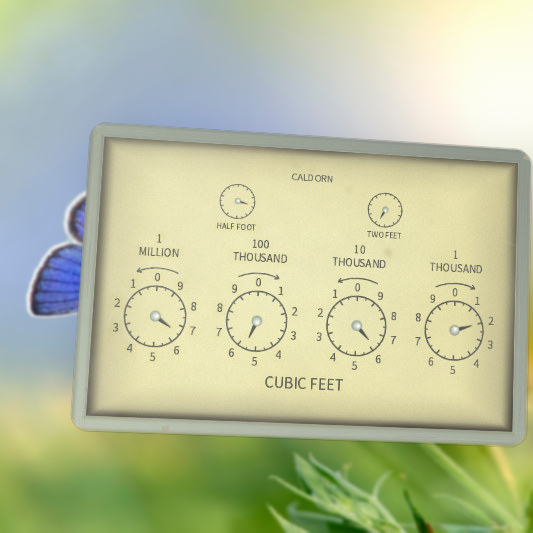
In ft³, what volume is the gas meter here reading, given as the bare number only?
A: 656200
